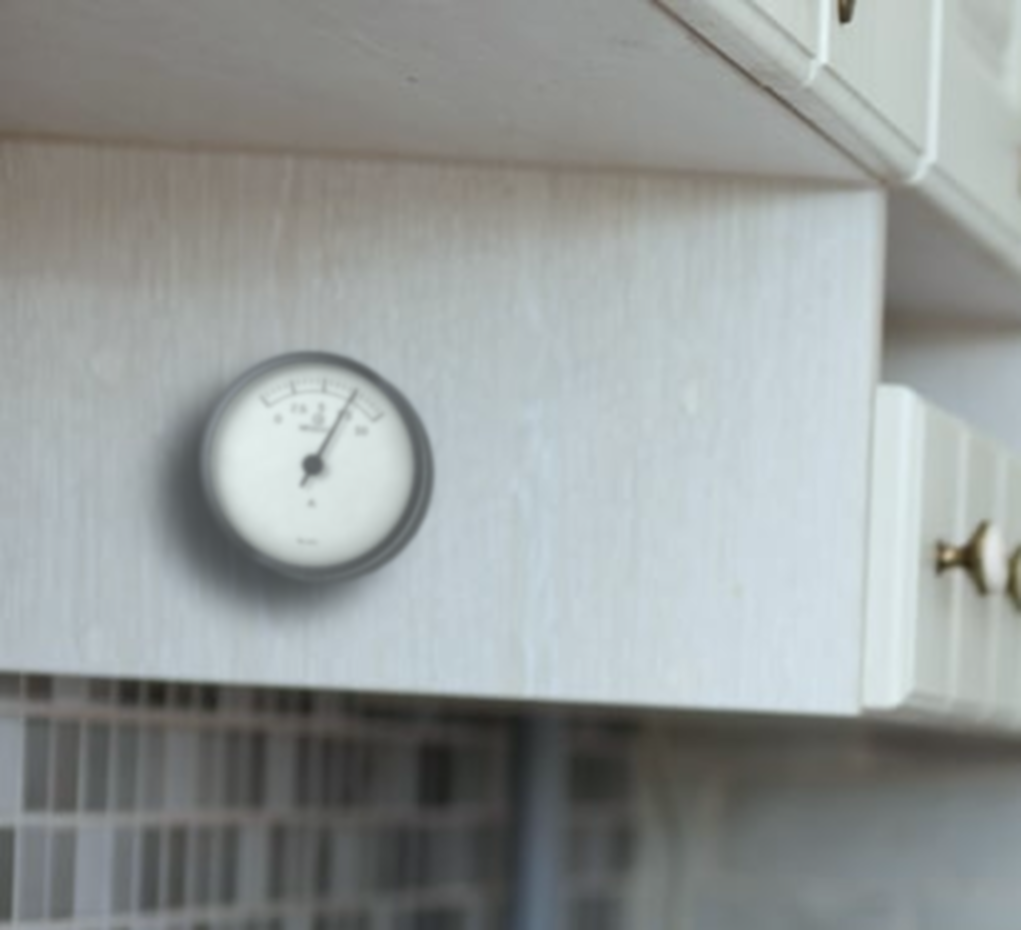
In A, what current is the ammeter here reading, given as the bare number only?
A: 7.5
